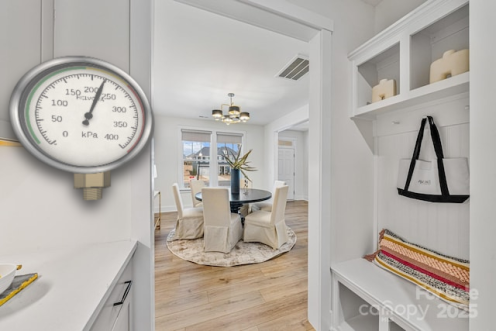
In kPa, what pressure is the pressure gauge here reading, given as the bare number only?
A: 225
